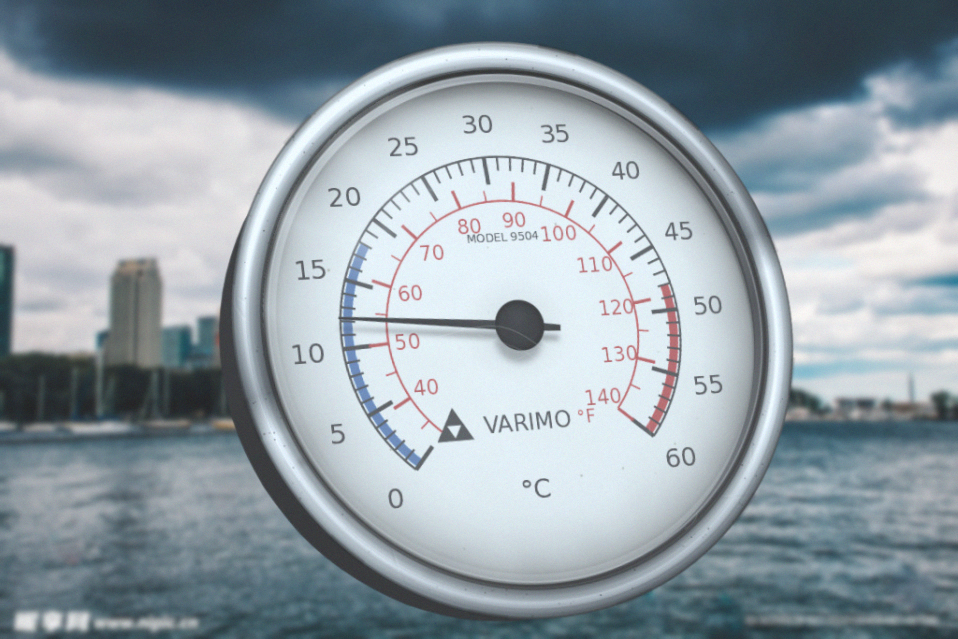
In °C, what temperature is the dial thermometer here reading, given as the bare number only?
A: 12
